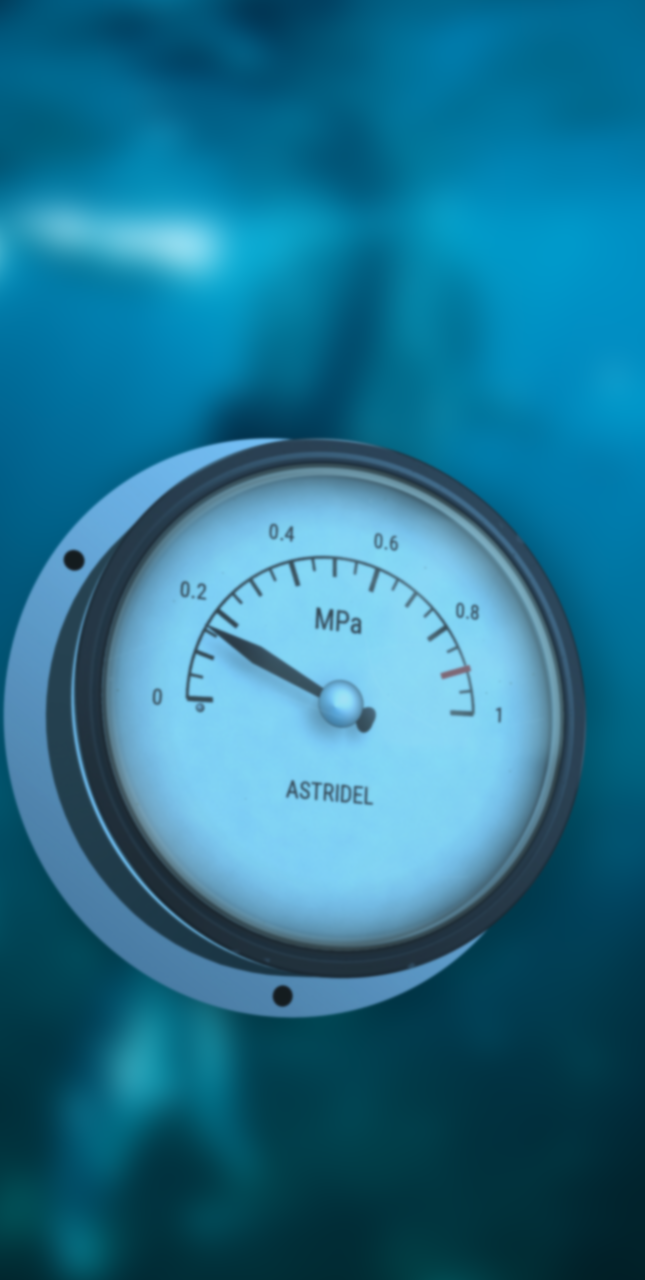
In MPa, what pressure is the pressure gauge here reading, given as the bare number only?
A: 0.15
